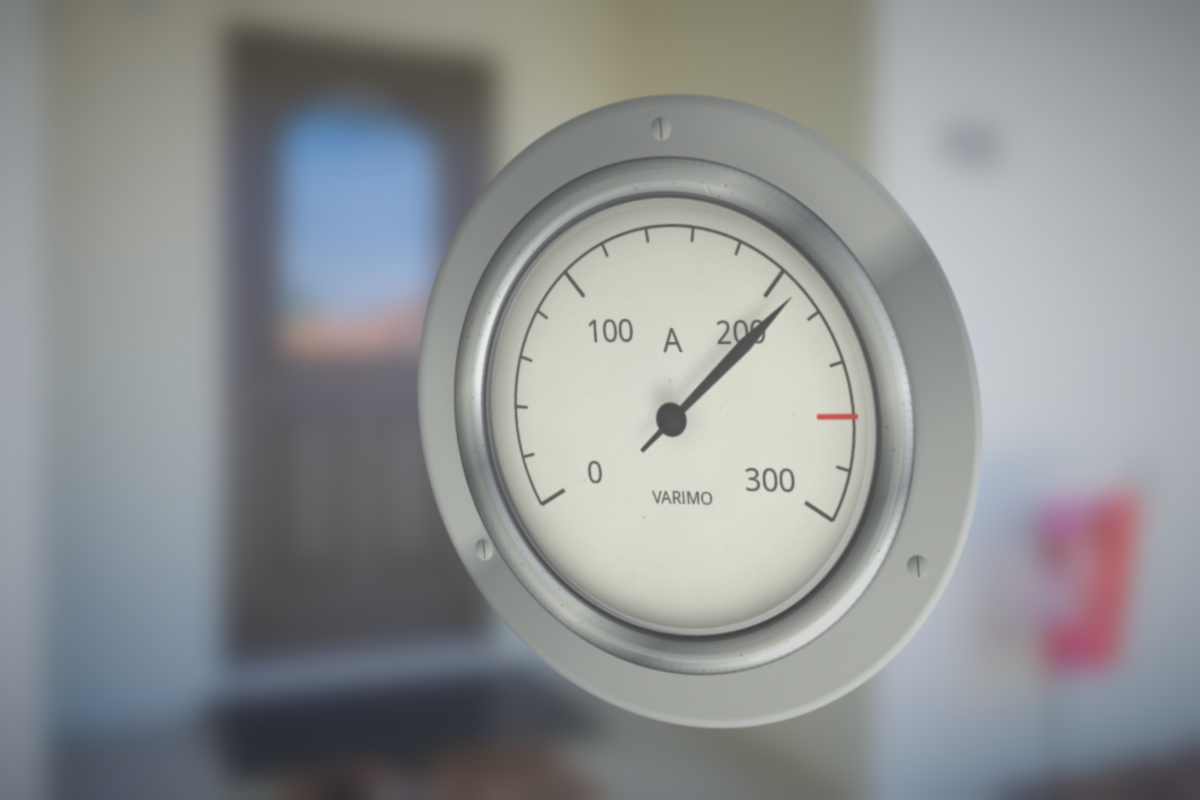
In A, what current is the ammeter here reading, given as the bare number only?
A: 210
